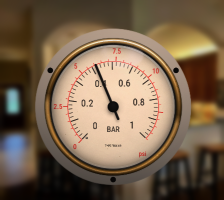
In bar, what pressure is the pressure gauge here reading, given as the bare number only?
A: 0.42
